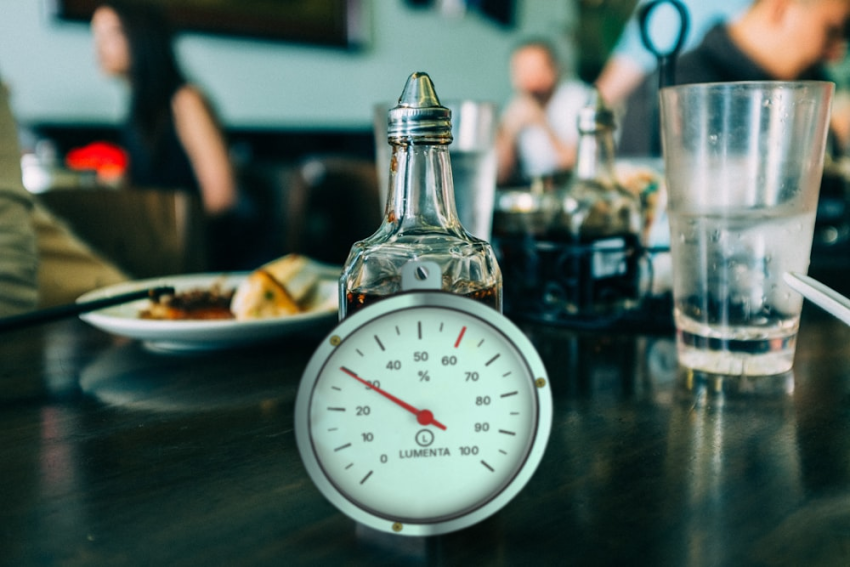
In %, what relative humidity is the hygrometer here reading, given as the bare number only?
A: 30
